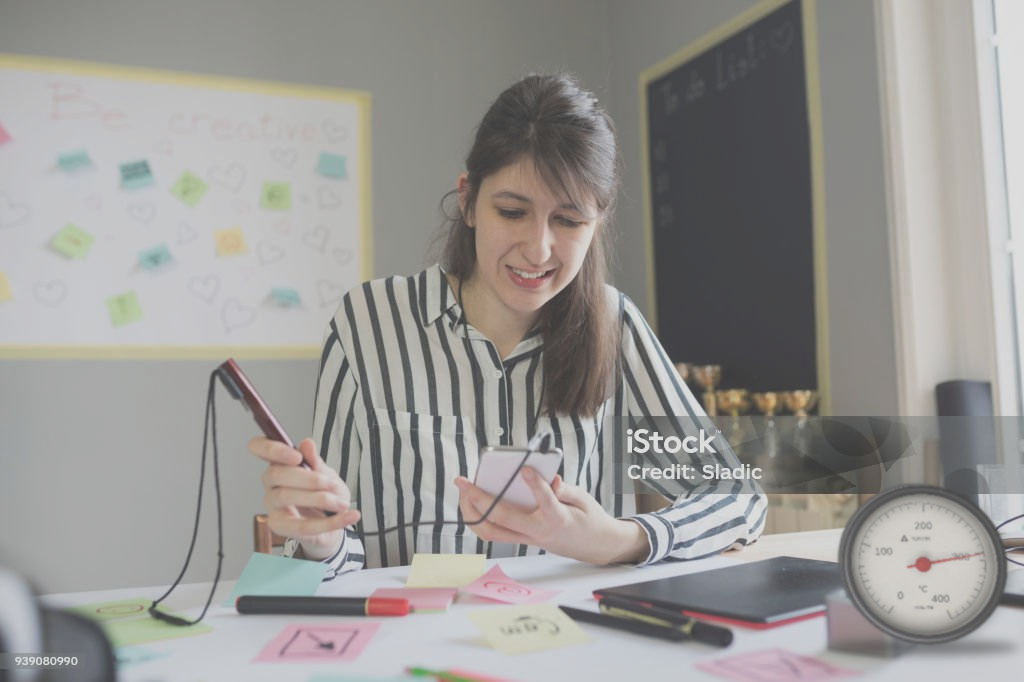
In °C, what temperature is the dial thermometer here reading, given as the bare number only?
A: 300
